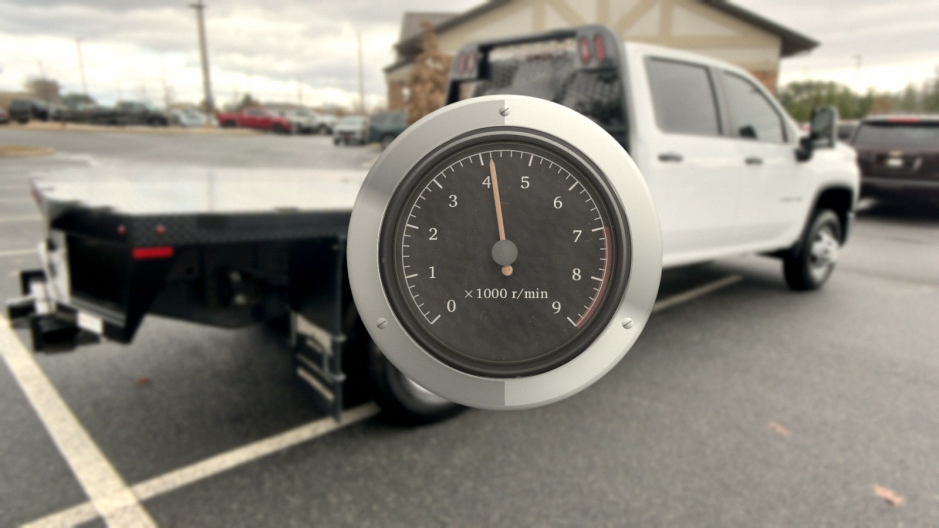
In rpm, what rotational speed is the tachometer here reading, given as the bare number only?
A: 4200
